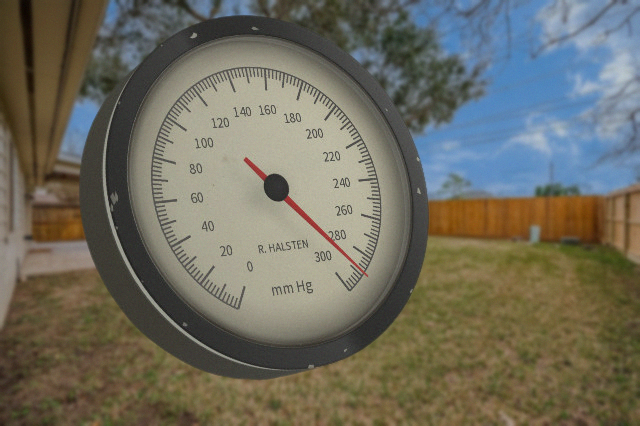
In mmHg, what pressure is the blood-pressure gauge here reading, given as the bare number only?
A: 290
